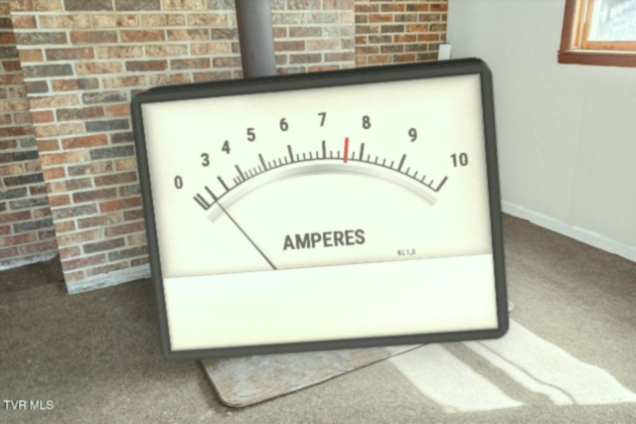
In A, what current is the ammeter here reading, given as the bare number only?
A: 2
